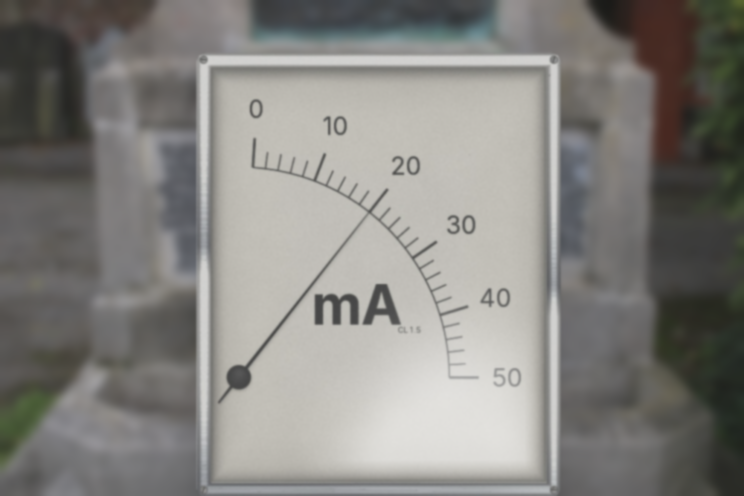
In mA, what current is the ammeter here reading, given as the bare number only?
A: 20
